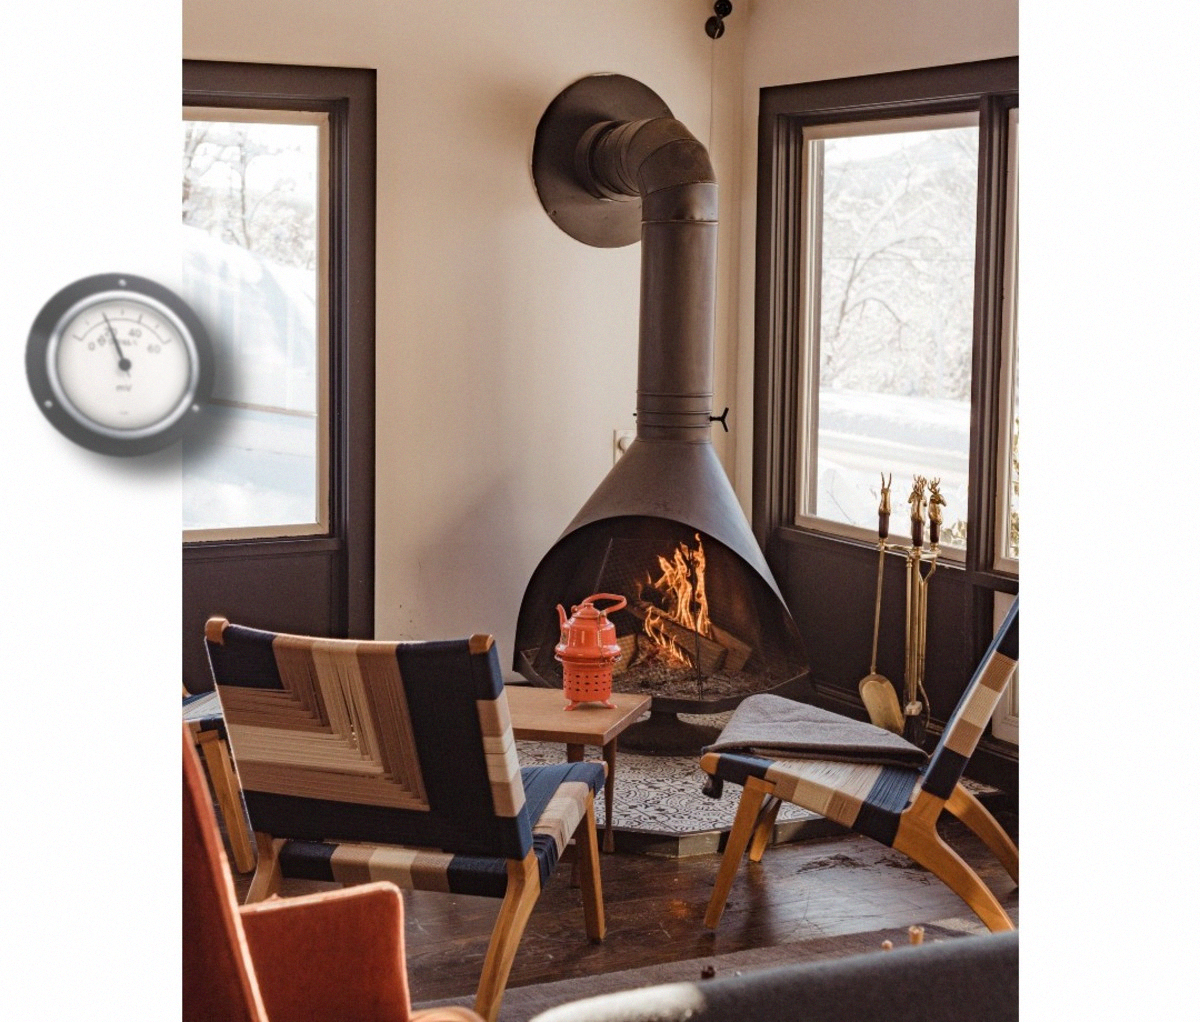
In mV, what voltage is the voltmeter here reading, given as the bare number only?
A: 20
